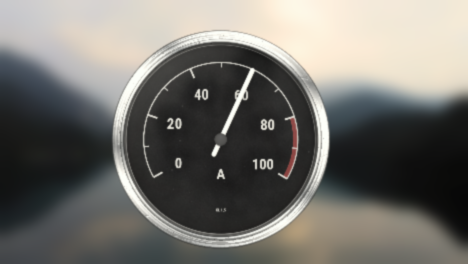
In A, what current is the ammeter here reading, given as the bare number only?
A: 60
